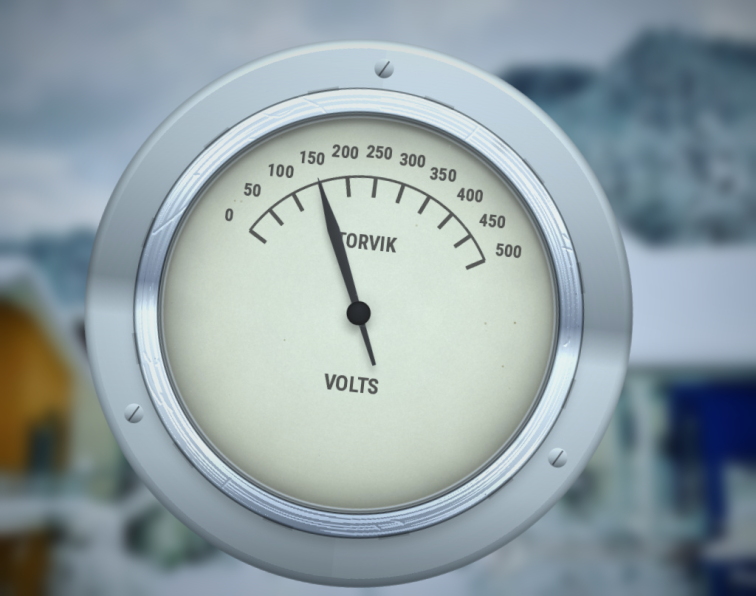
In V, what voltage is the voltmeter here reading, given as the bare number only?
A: 150
